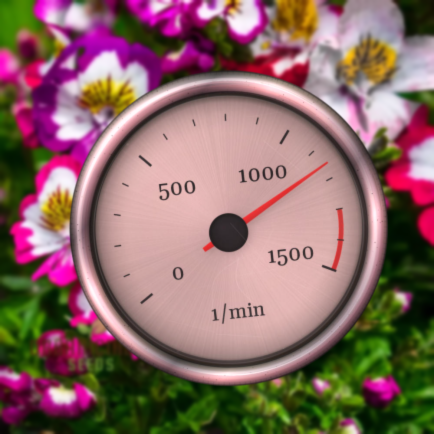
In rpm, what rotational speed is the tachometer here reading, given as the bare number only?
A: 1150
